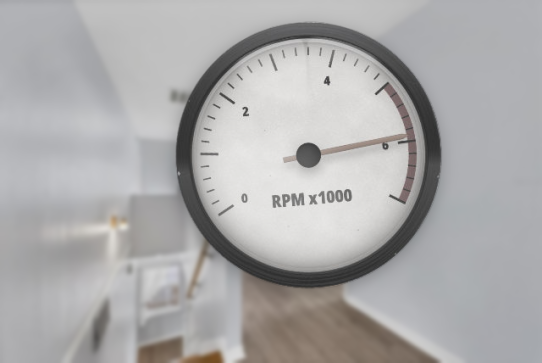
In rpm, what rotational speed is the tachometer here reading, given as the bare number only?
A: 5900
